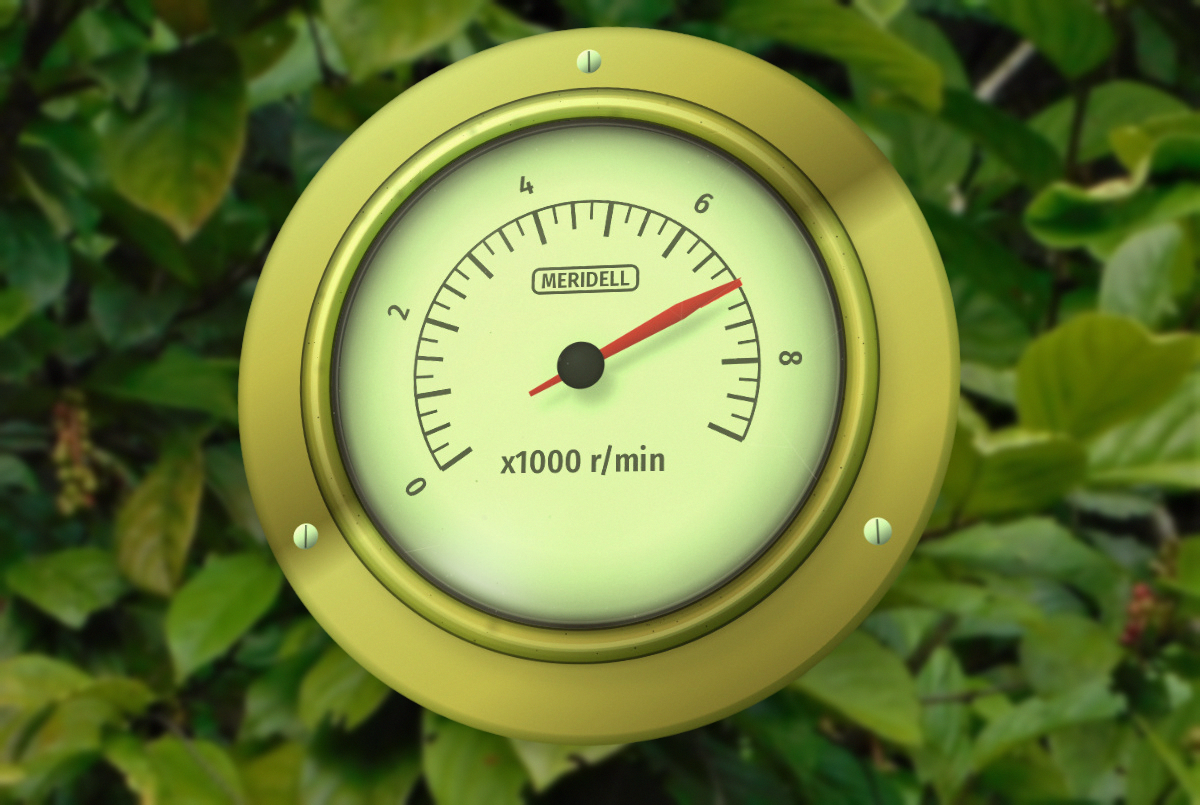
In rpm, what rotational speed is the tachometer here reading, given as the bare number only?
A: 7000
